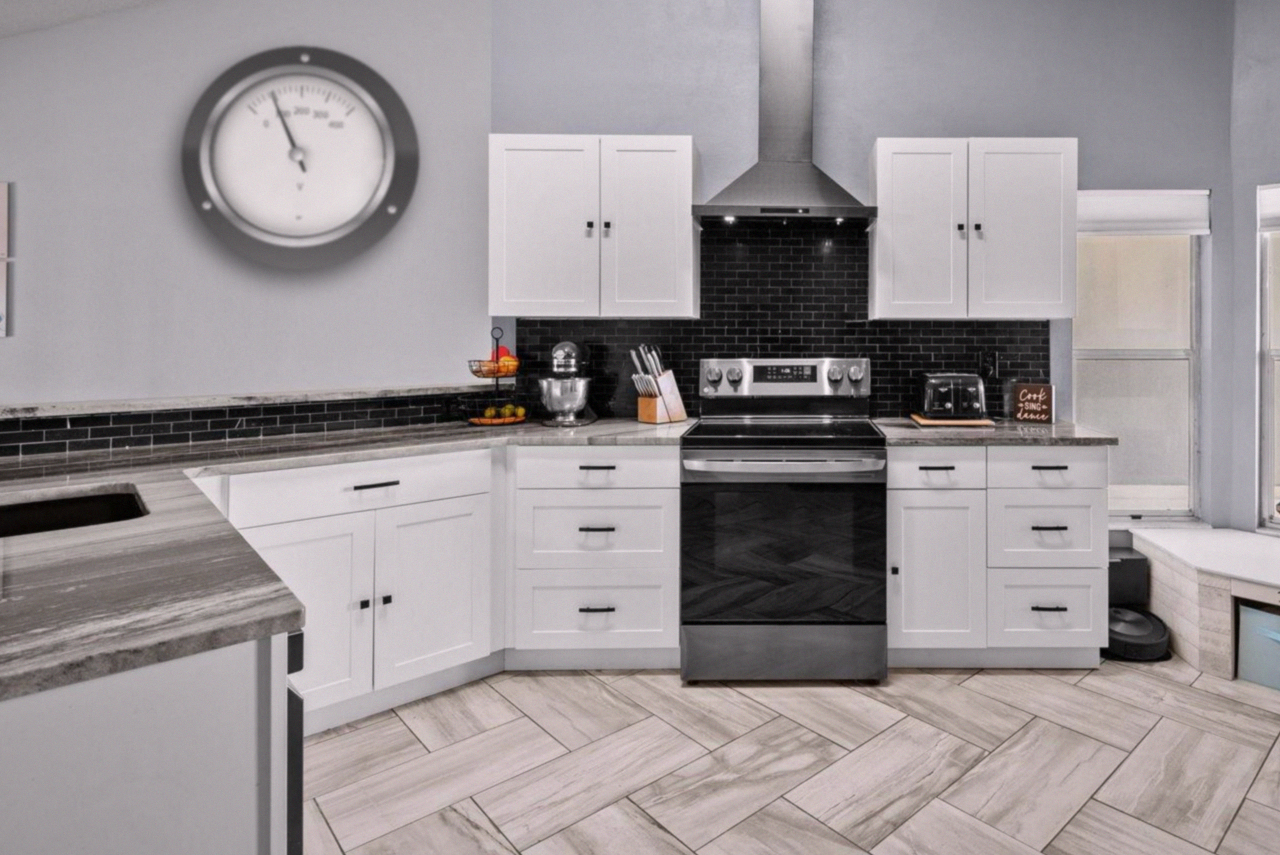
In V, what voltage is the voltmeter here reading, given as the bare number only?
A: 100
